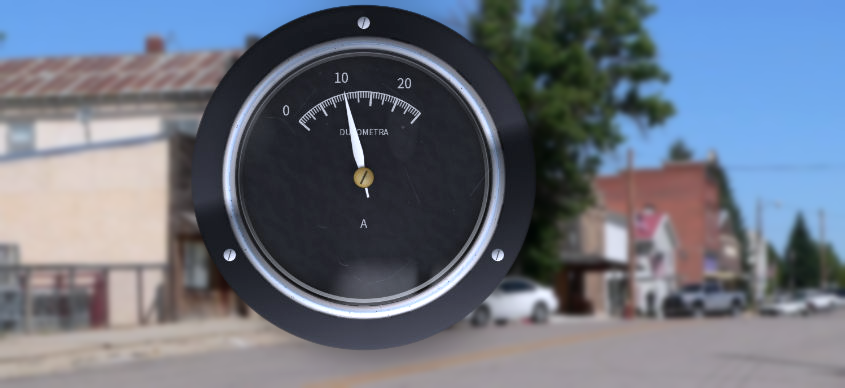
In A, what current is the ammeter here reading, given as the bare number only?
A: 10
